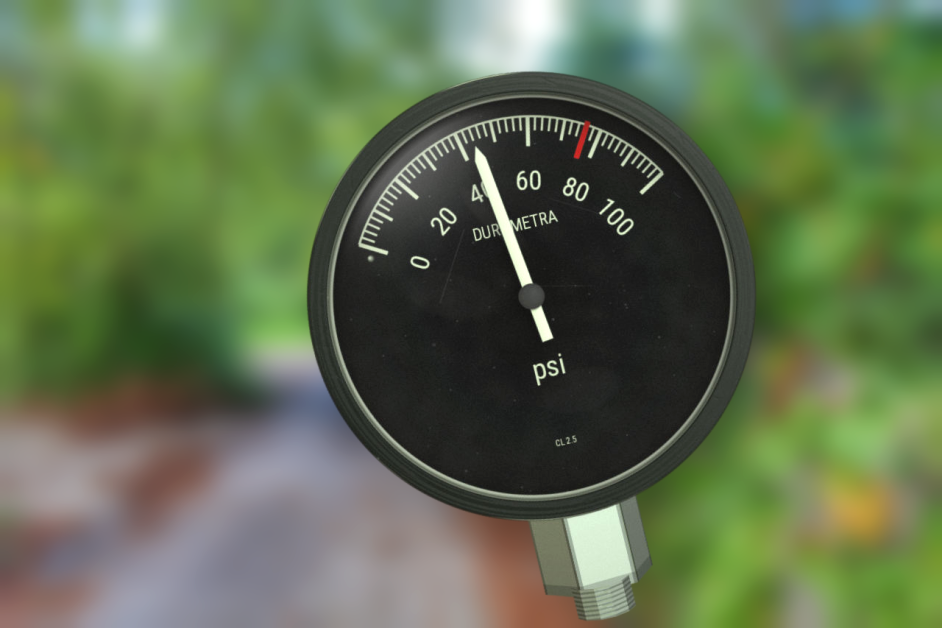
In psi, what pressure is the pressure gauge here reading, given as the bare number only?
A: 44
